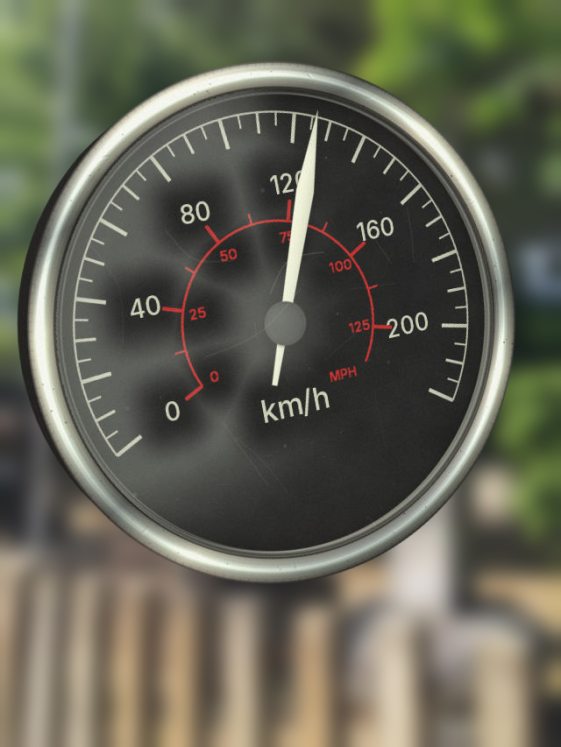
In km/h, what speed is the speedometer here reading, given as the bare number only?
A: 125
